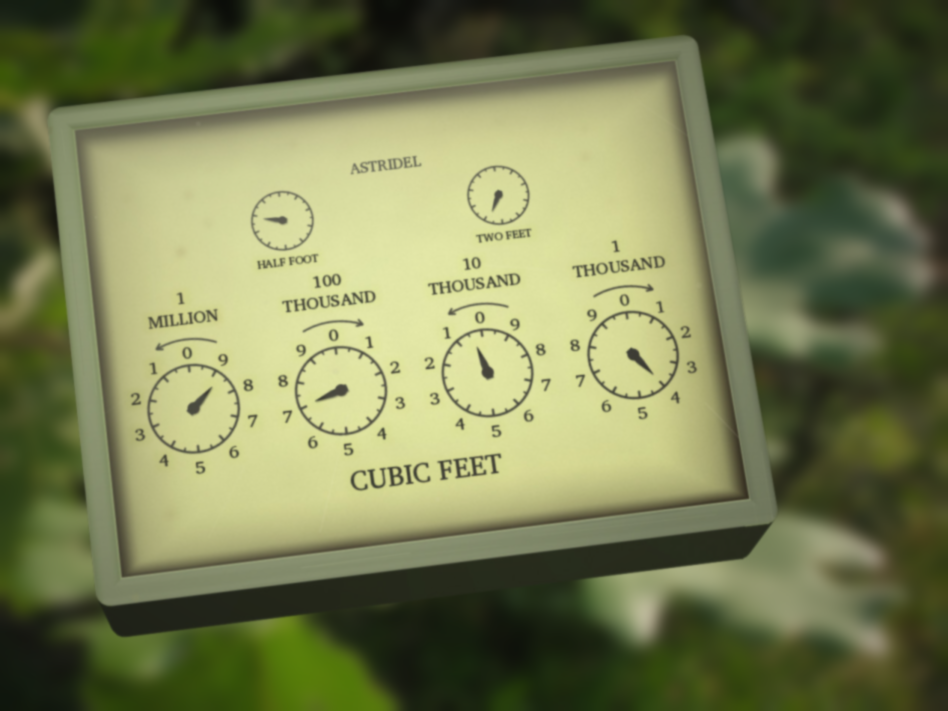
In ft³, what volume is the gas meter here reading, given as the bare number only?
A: 870400
